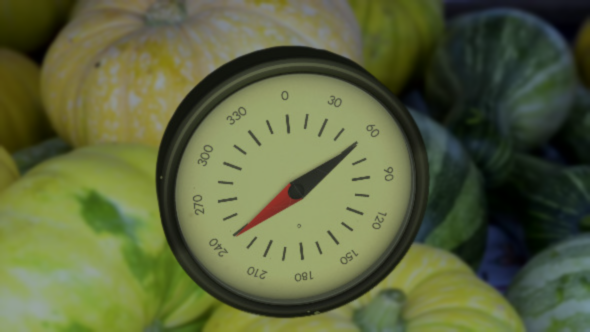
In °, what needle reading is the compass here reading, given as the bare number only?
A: 240
